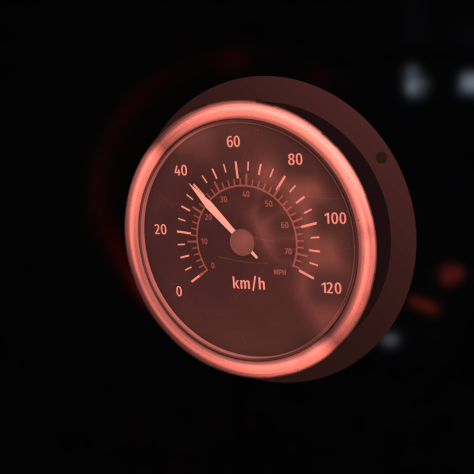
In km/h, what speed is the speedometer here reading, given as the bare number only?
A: 40
